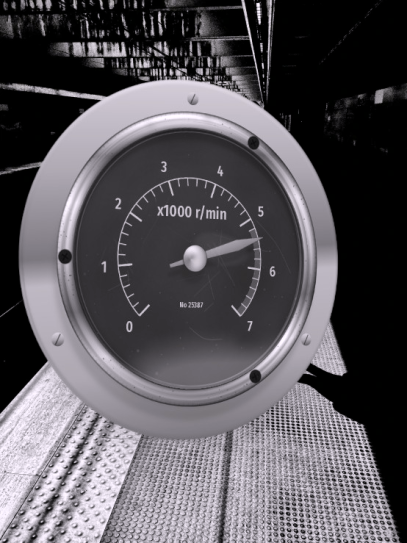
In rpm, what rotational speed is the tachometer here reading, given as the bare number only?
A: 5400
